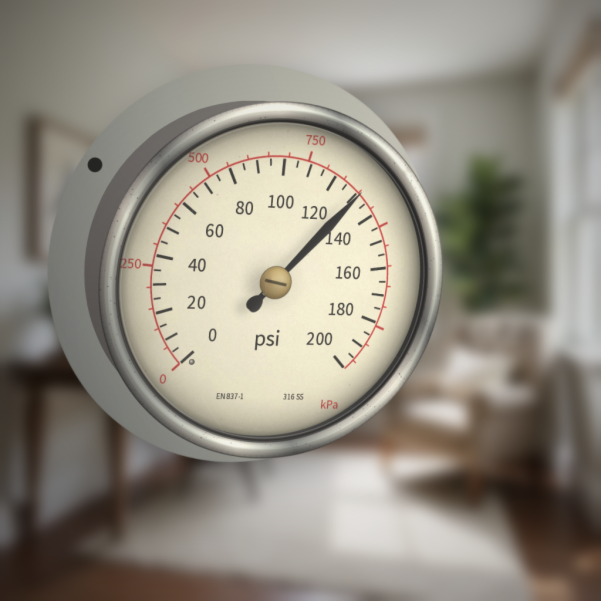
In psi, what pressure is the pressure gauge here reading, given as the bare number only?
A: 130
